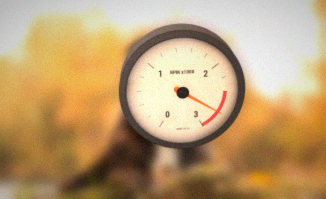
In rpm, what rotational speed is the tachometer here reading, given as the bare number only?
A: 2700
